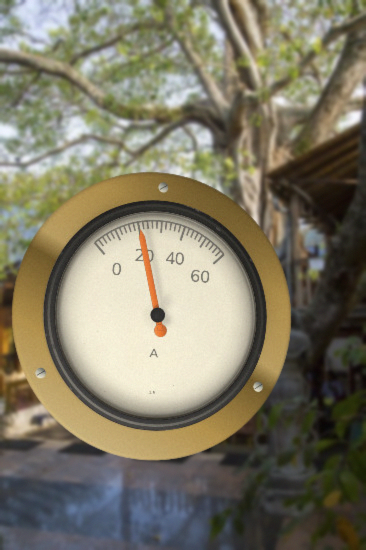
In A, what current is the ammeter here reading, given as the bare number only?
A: 20
